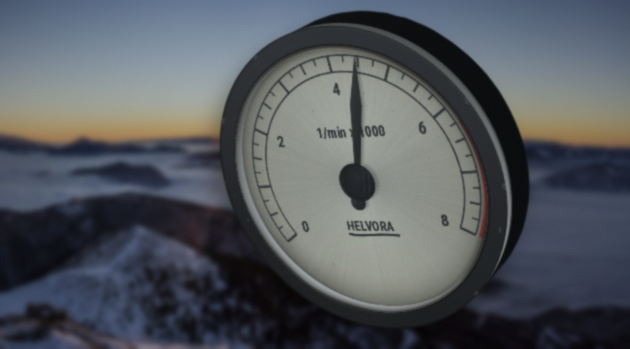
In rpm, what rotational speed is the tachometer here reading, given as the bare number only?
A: 4500
